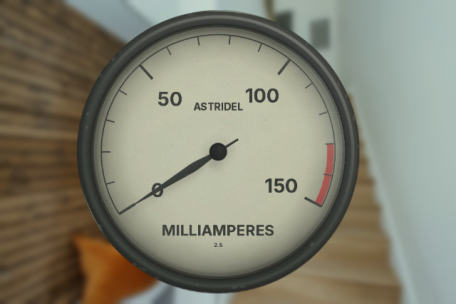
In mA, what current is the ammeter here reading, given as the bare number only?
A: 0
